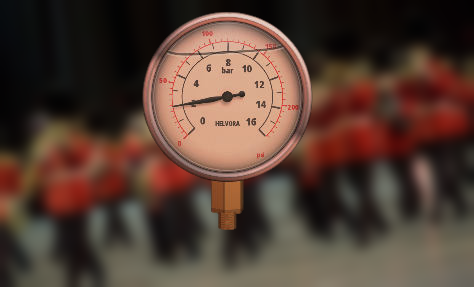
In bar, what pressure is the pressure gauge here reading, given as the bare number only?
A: 2
